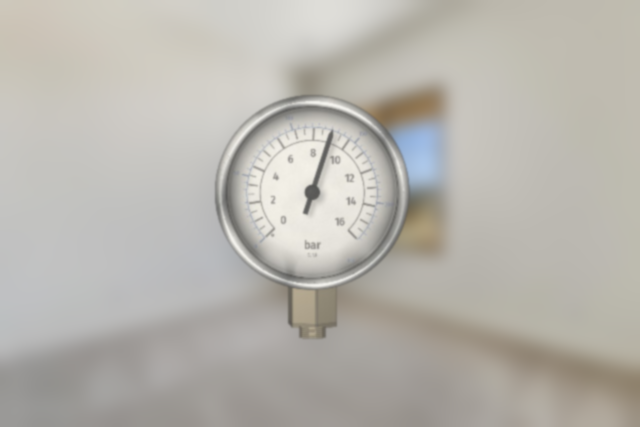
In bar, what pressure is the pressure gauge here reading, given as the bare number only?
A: 9
